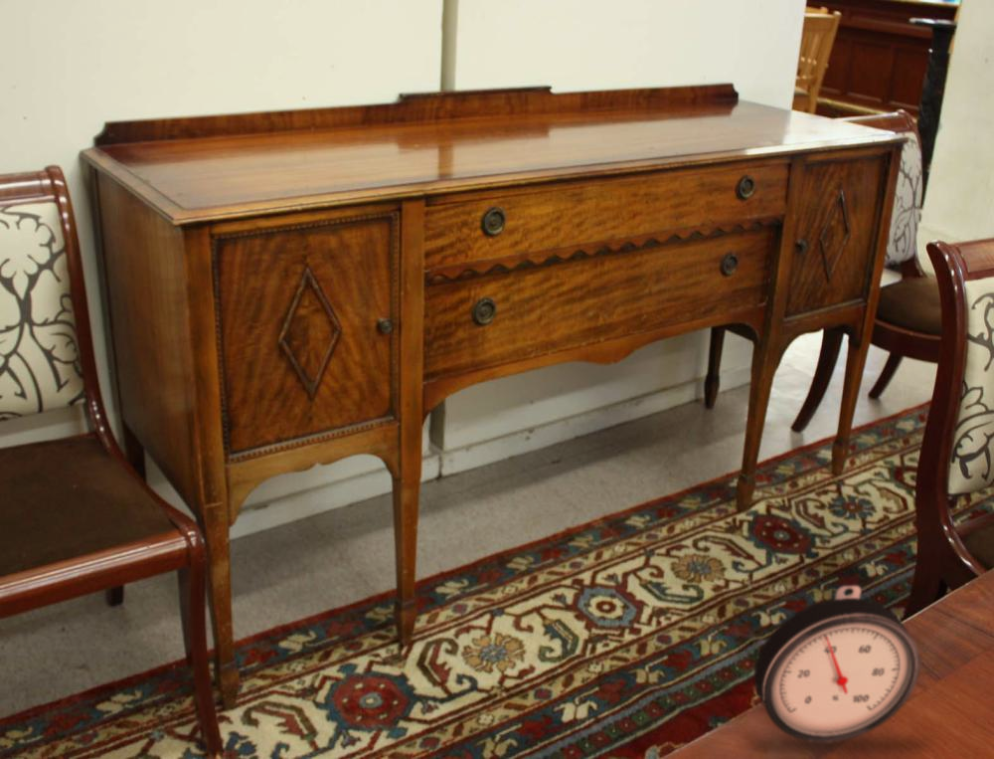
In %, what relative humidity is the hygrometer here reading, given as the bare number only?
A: 40
